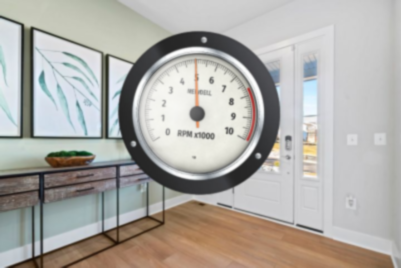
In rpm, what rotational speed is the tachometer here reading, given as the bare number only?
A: 5000
